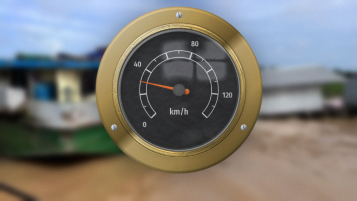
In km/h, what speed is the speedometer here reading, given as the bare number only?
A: 30
